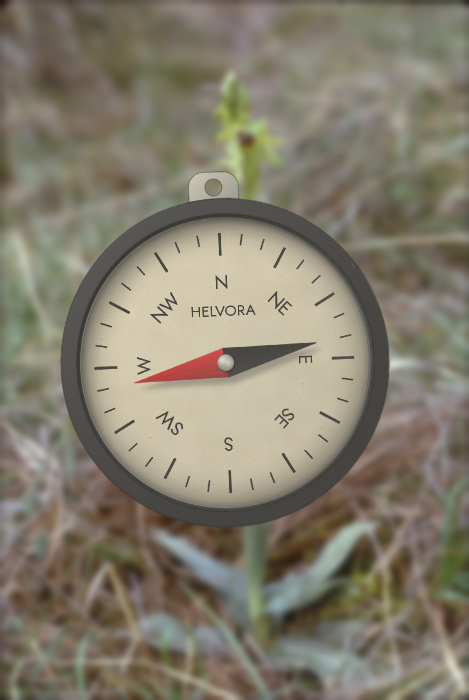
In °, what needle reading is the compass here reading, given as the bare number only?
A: 260
